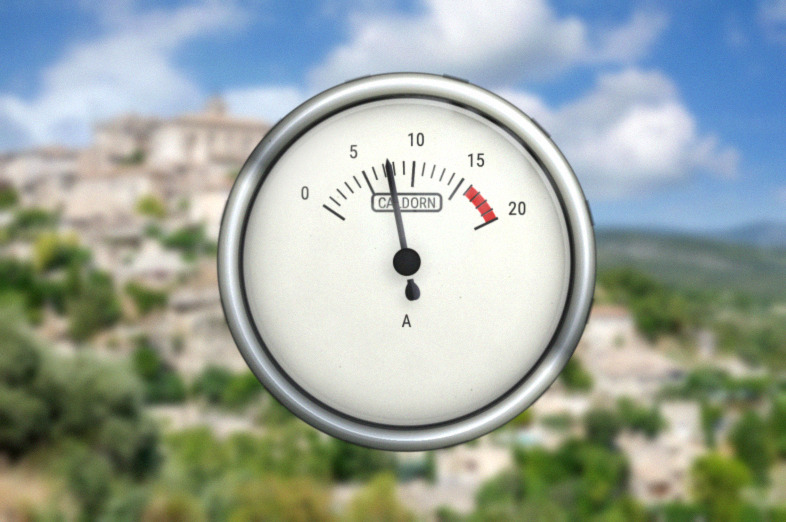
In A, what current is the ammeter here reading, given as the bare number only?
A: 7.5
